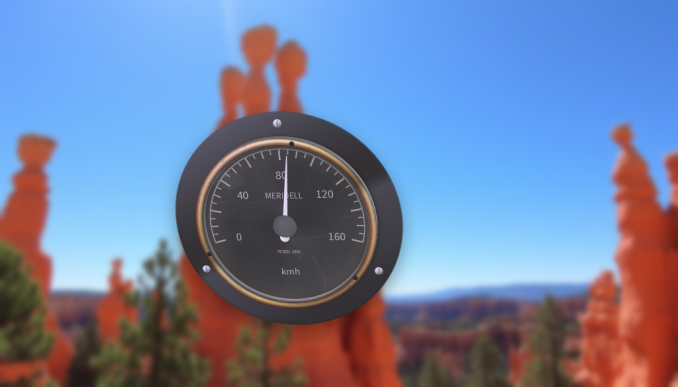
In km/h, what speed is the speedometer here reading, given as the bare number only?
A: 85
